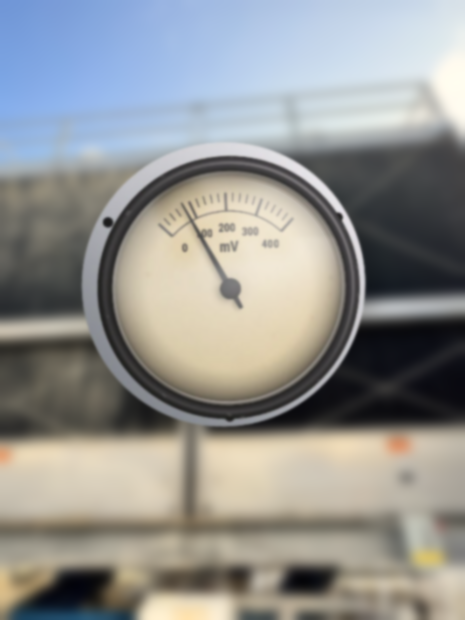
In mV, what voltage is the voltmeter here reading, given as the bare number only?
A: 80
